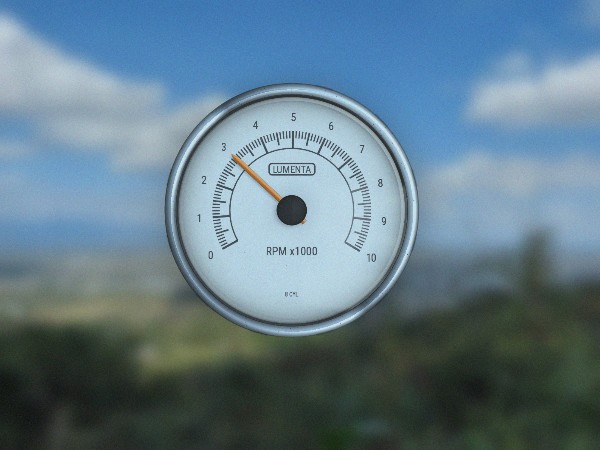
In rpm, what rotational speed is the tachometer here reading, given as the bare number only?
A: 3000
